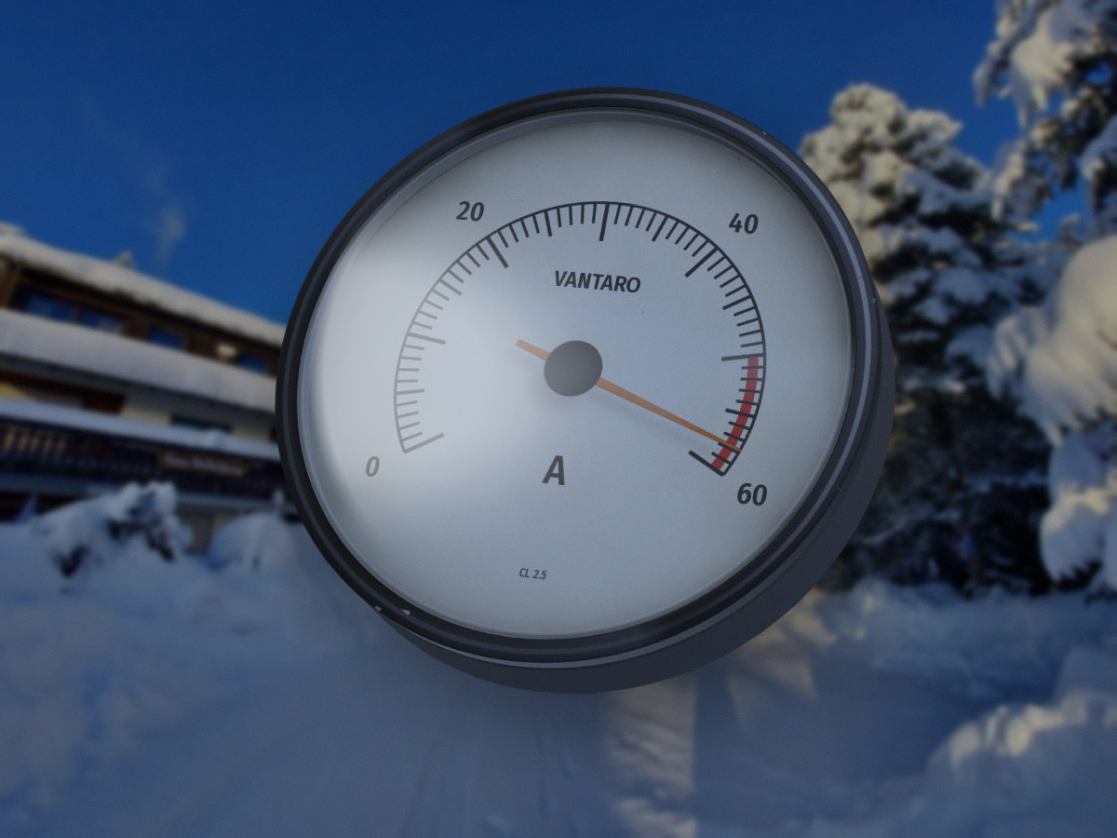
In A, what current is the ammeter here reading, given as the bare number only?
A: 58
